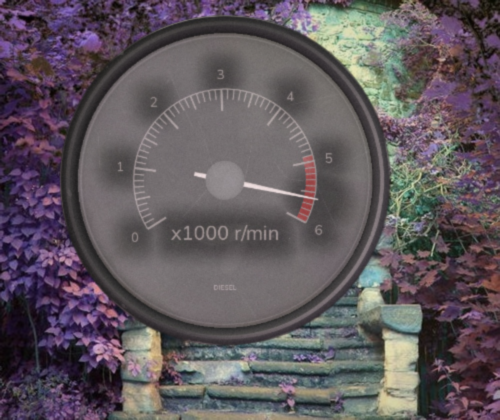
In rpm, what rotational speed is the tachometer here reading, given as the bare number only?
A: 5600
